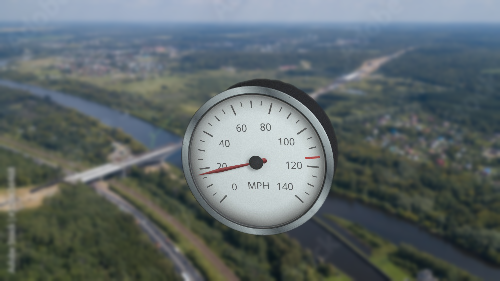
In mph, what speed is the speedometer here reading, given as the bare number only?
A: 17.5
